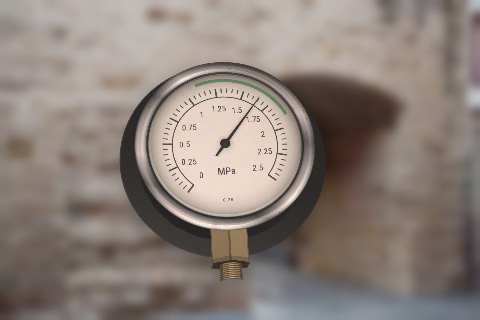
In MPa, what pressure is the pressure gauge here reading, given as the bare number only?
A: 1.65
